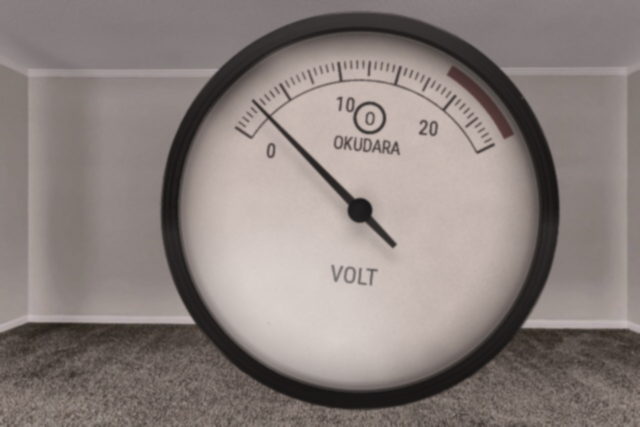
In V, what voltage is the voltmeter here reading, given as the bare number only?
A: 2.5
